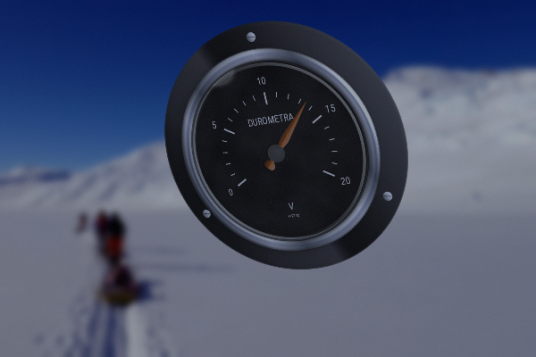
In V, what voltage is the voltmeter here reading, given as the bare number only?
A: 13.5
